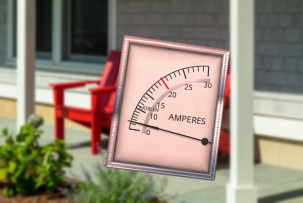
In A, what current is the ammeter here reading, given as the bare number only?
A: 5
